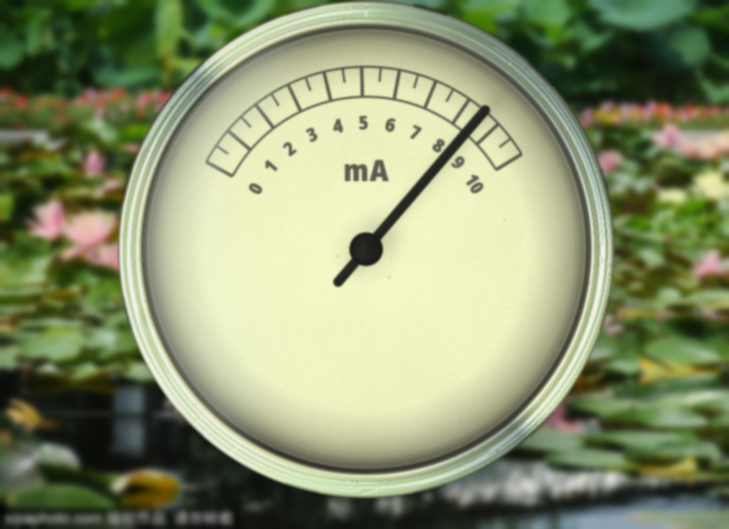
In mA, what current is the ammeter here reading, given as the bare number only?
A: 8.5
